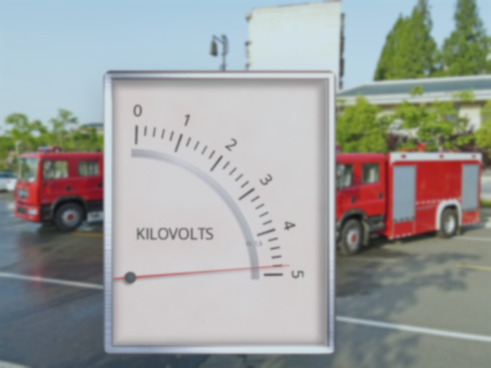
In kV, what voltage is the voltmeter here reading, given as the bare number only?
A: 4.8
